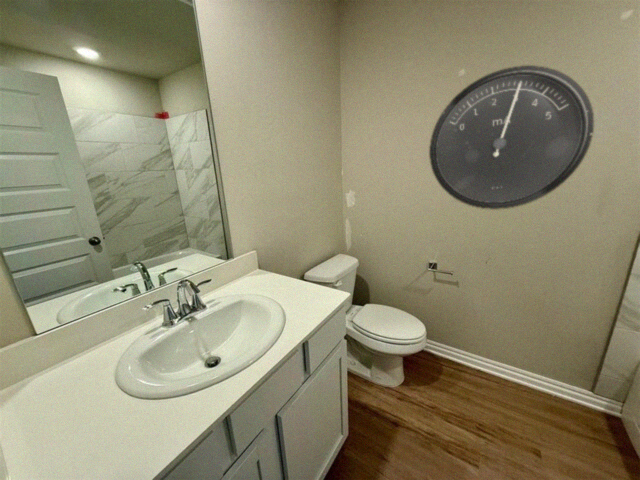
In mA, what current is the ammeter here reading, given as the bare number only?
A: 3
